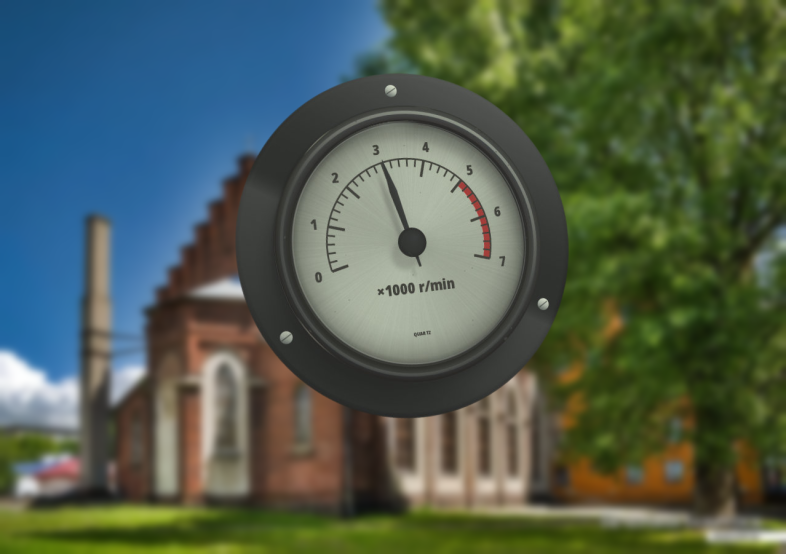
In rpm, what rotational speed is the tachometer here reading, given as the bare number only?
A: 3000
